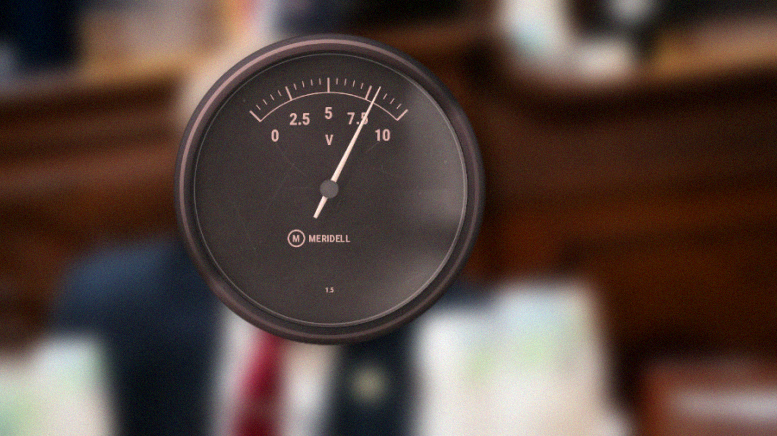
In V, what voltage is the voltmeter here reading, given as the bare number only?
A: 8
